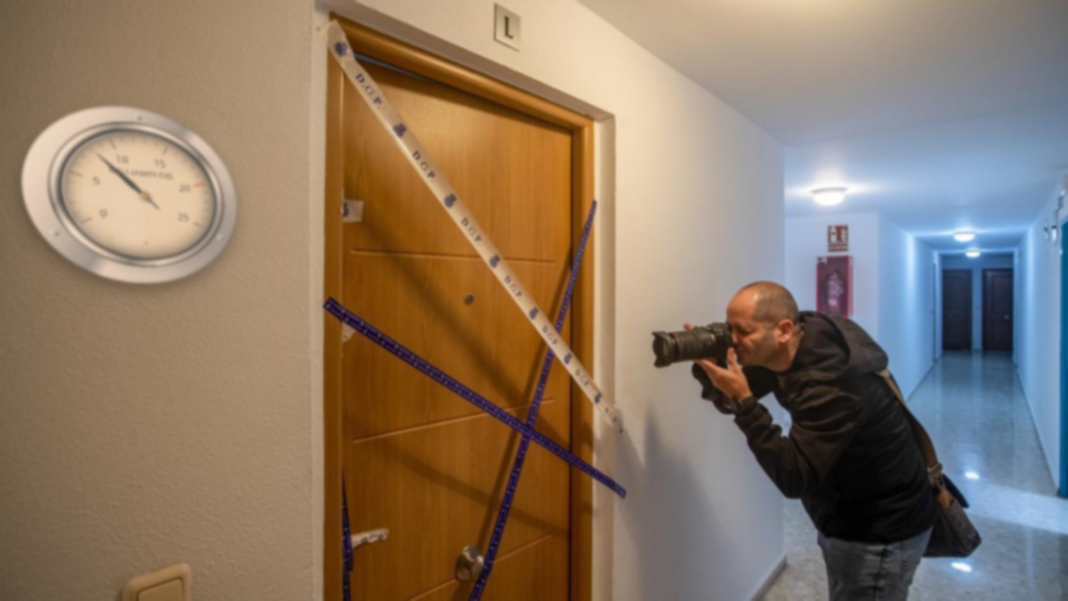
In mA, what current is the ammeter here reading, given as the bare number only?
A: 8
